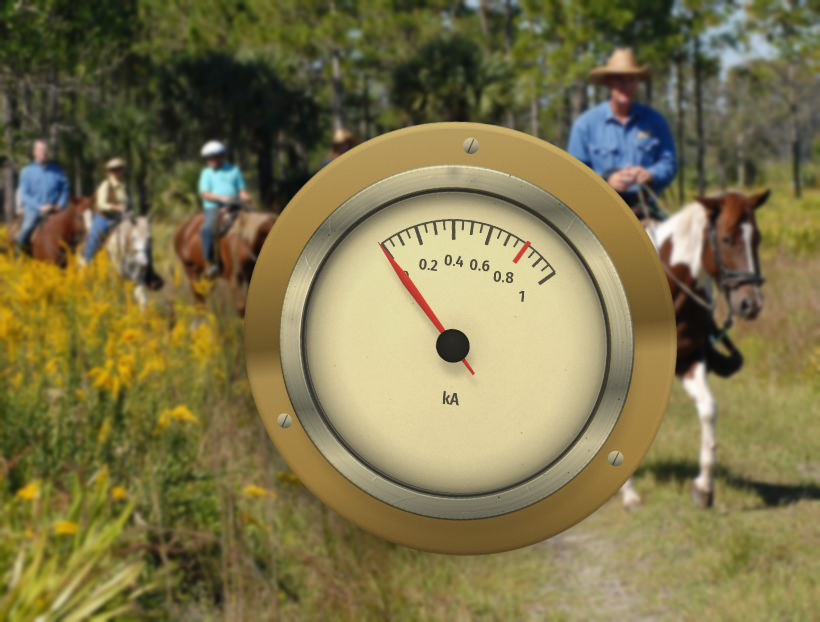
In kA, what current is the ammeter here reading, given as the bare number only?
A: 0
